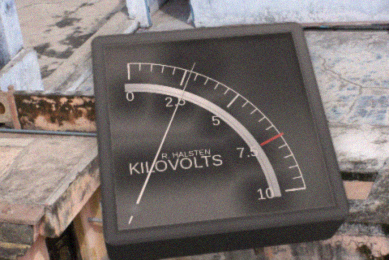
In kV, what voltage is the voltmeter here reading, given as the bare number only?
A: 2.75
